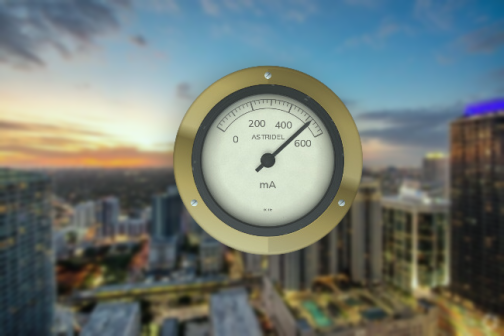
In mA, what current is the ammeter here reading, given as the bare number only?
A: 520
